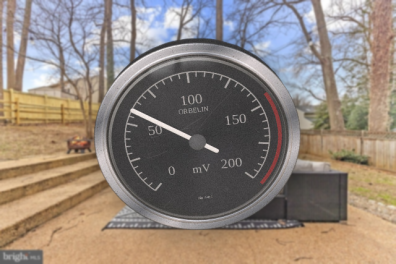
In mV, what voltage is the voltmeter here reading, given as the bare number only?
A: 60
